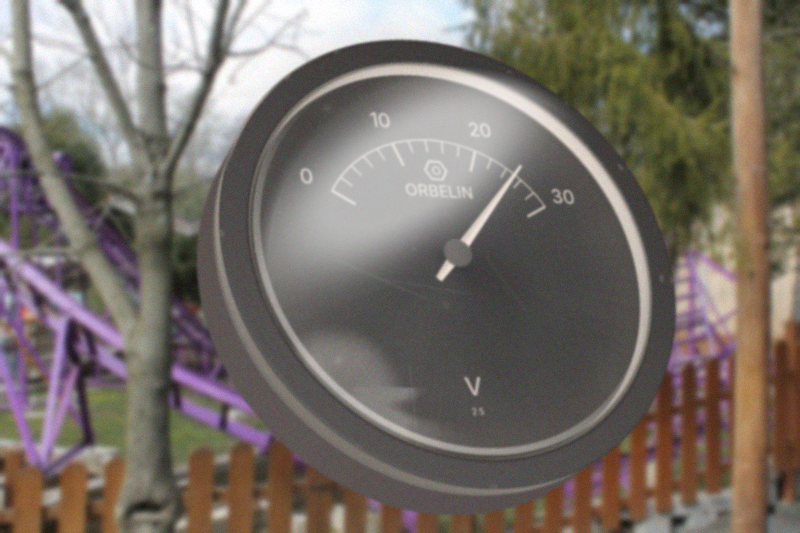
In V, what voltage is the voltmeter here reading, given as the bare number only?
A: 25
